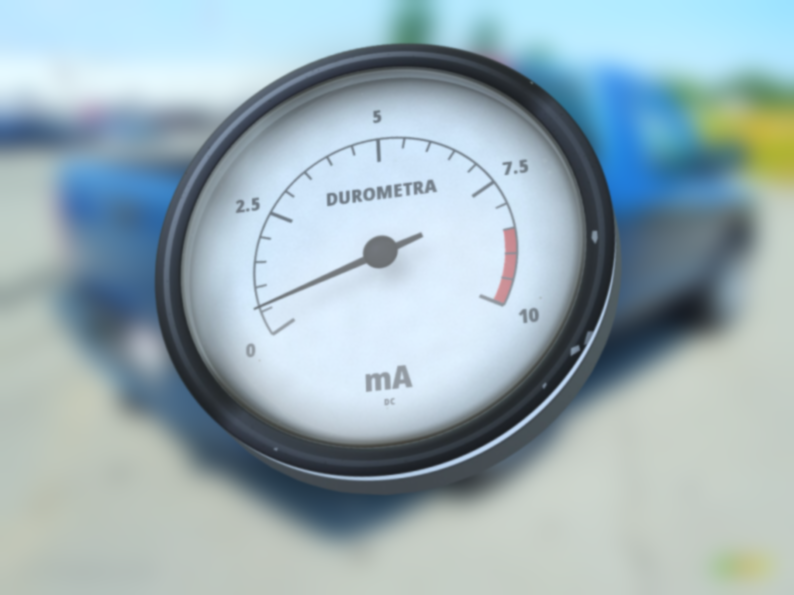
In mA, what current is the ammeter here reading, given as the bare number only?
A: 0.5
